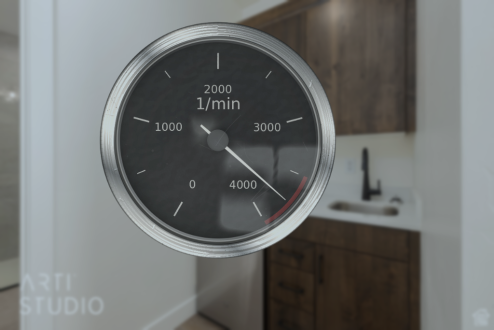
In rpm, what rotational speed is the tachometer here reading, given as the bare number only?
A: 3750
